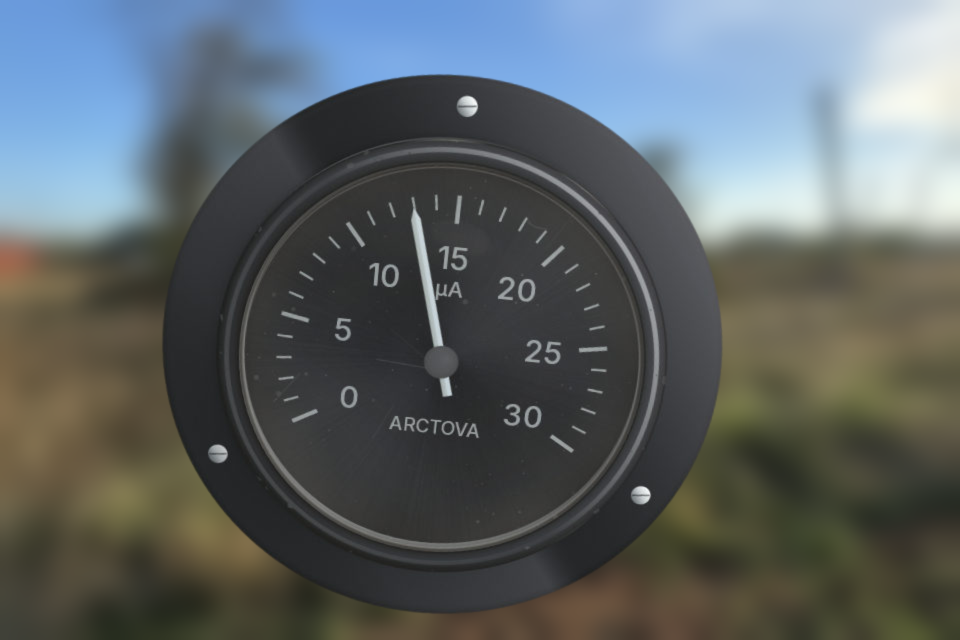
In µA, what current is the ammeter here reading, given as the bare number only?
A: 13
